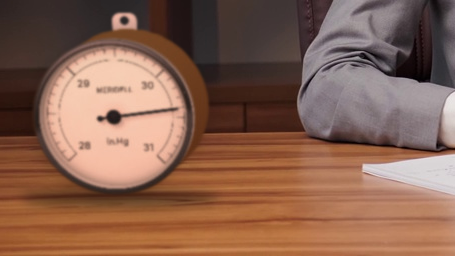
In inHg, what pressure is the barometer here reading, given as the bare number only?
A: 30.4
